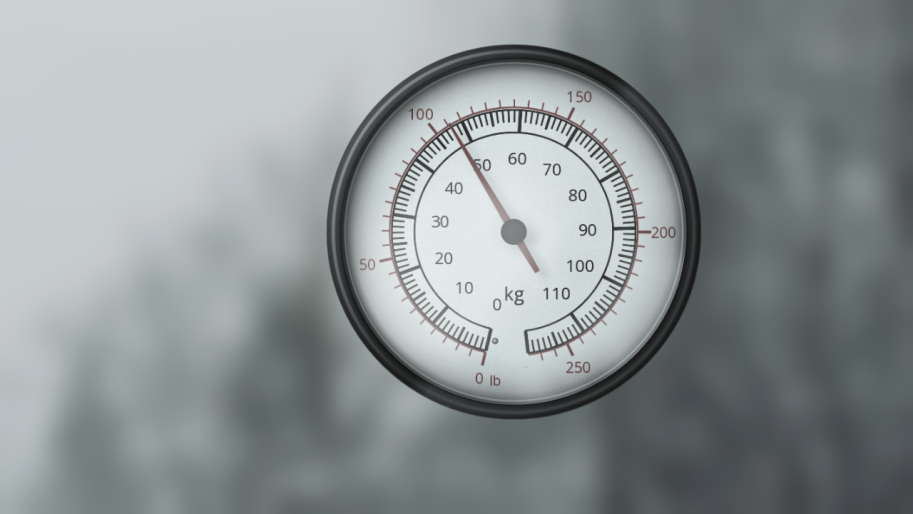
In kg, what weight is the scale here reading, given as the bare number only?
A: 48
